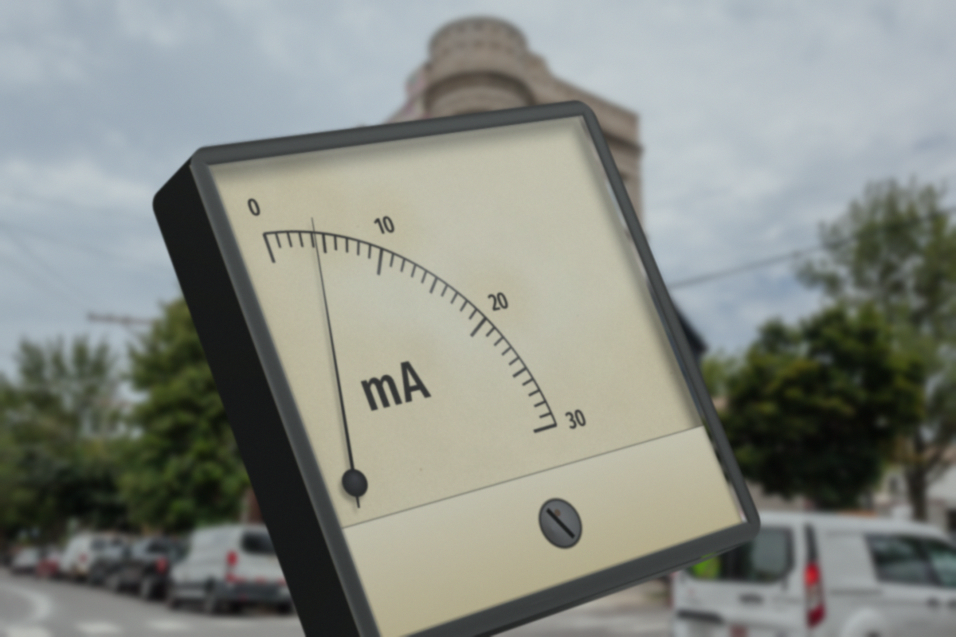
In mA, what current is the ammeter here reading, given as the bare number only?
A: 4
